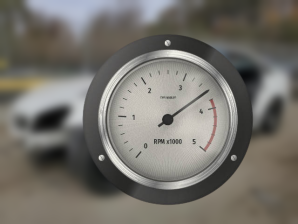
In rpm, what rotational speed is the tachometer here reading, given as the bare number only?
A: 3600
